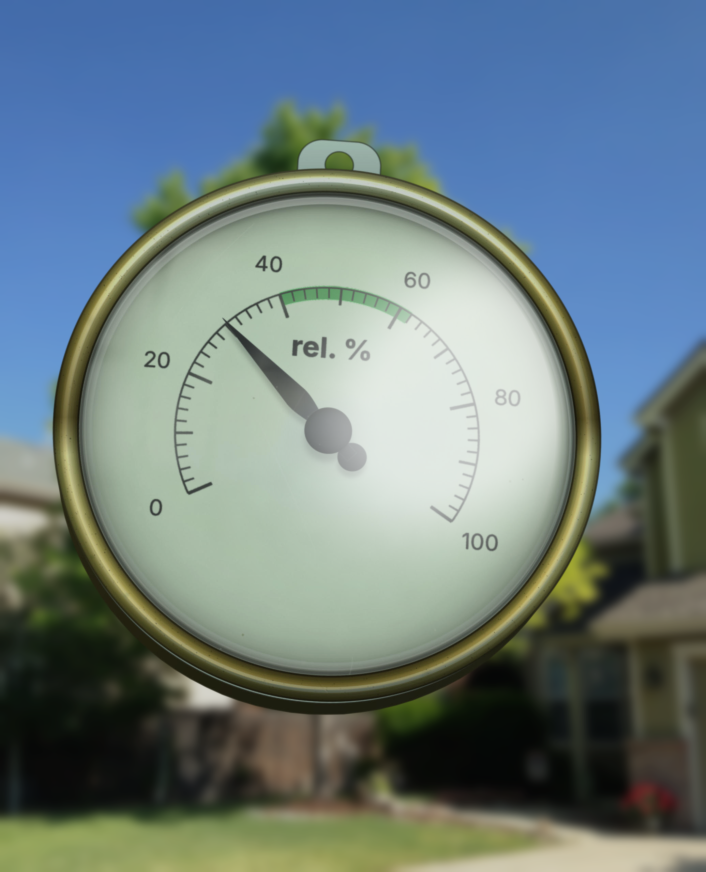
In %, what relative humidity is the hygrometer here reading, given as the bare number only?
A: 30
